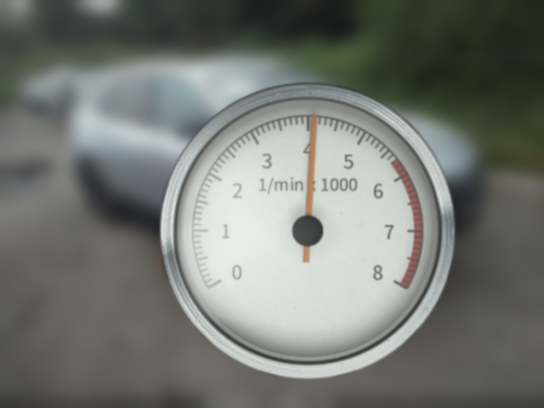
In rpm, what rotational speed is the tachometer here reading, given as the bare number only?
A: 4100
